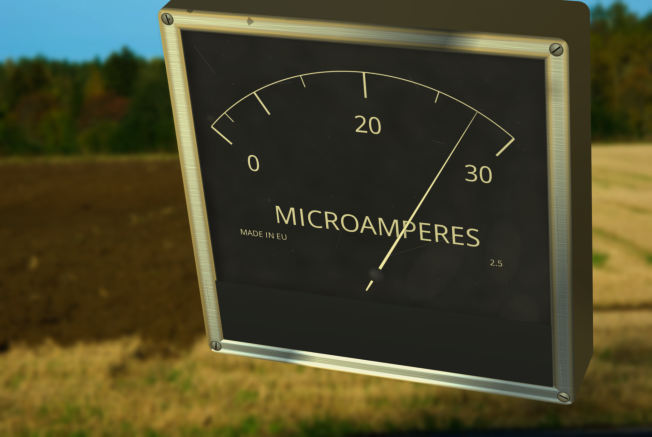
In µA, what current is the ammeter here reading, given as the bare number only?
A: 27.5
